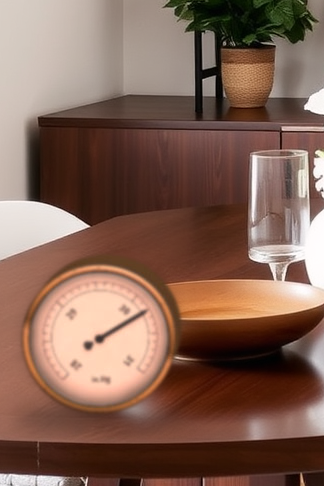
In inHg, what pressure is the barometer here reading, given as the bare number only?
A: 30.2
